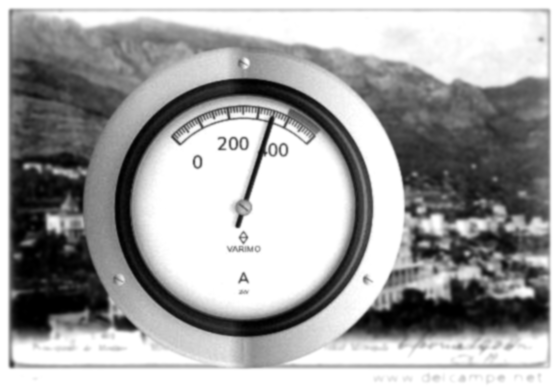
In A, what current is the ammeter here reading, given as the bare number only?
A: 350
